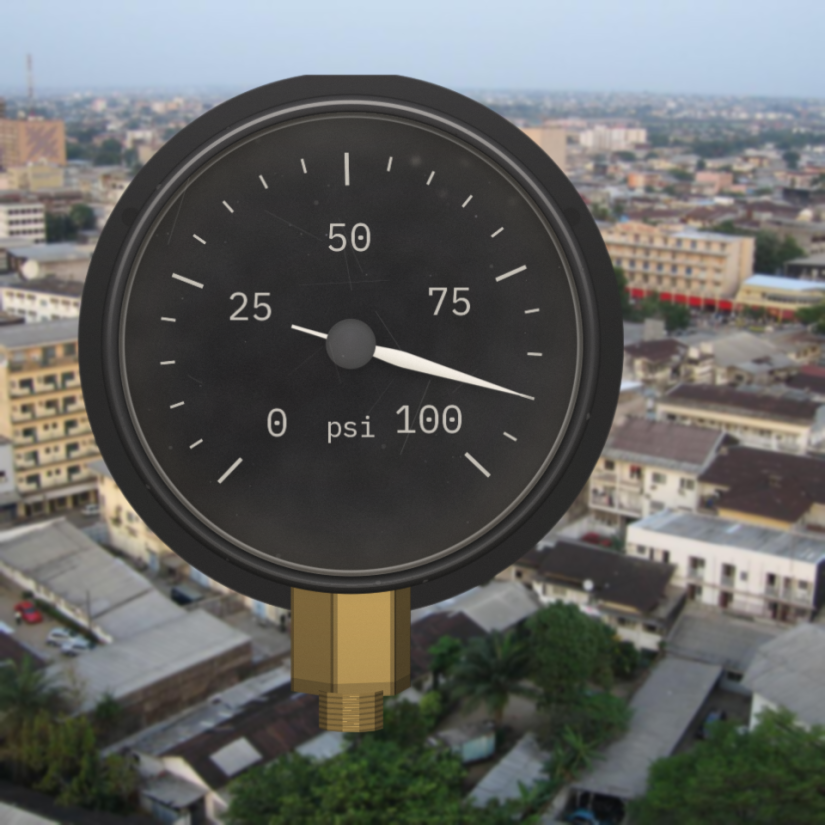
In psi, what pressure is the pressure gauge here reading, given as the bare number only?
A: 90
